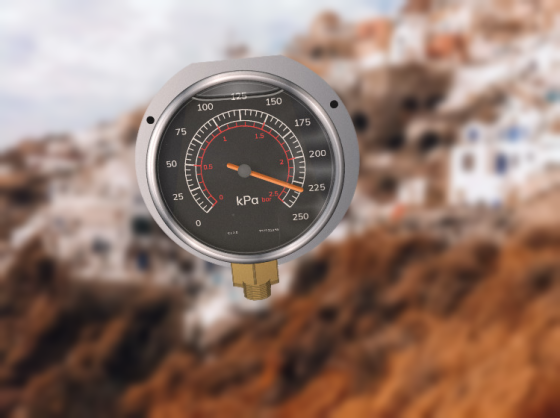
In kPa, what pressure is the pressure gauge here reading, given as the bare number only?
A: 230
